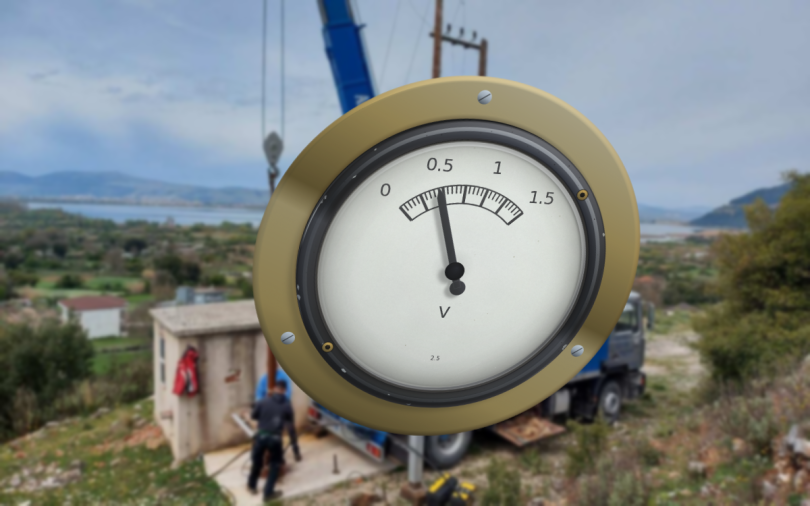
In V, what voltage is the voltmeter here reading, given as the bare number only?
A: 0.45
